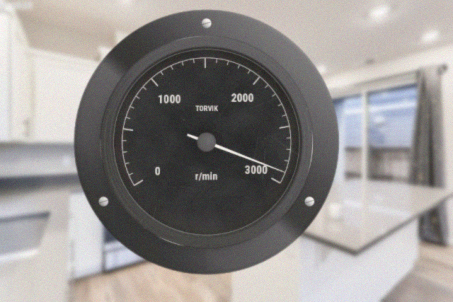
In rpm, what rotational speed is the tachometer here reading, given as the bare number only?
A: 2900
